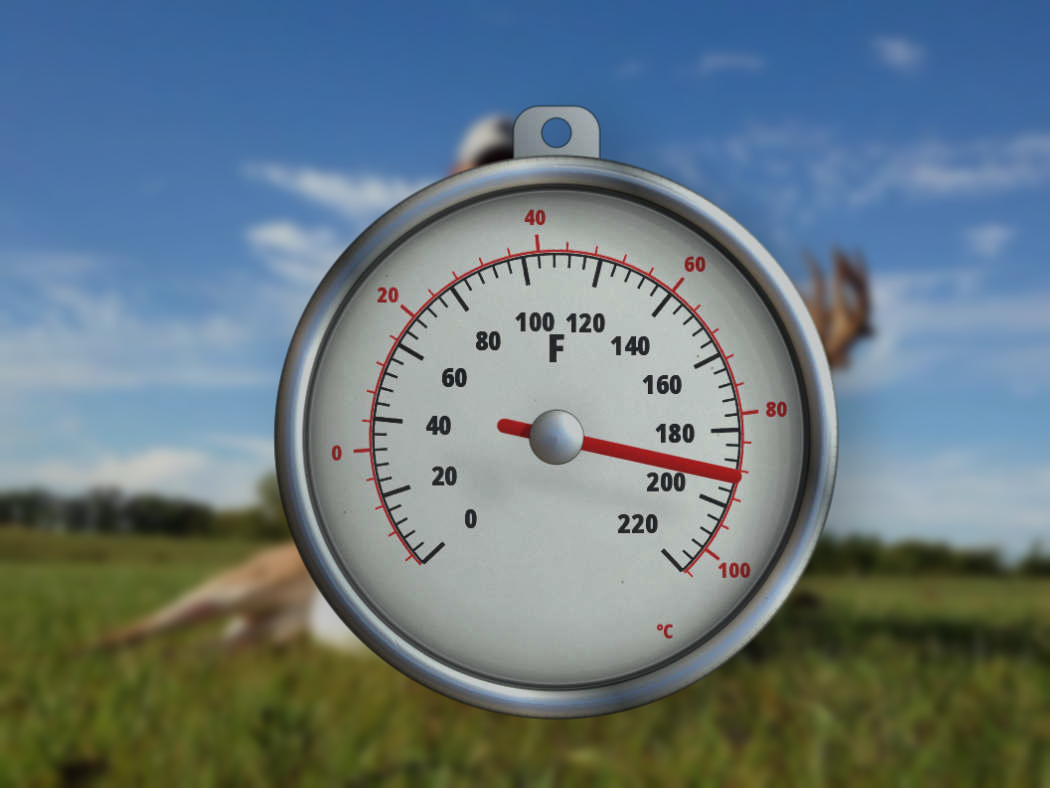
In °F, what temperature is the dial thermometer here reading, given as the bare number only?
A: 192
